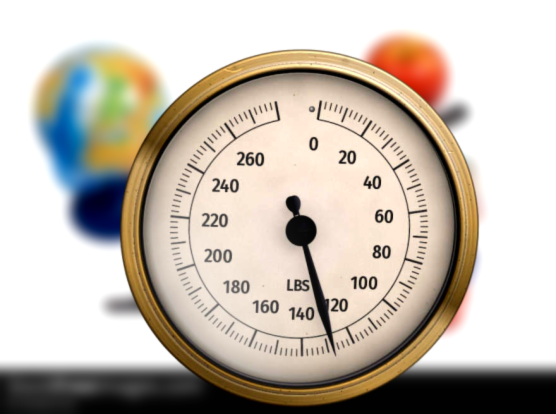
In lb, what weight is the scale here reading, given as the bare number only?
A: 128
